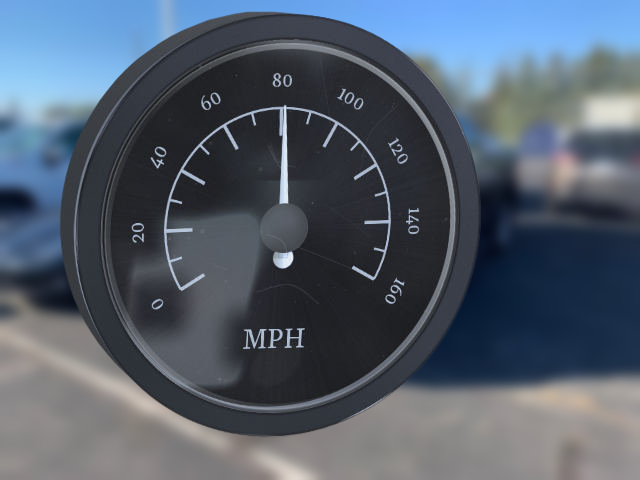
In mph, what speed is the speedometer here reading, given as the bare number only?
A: 80
